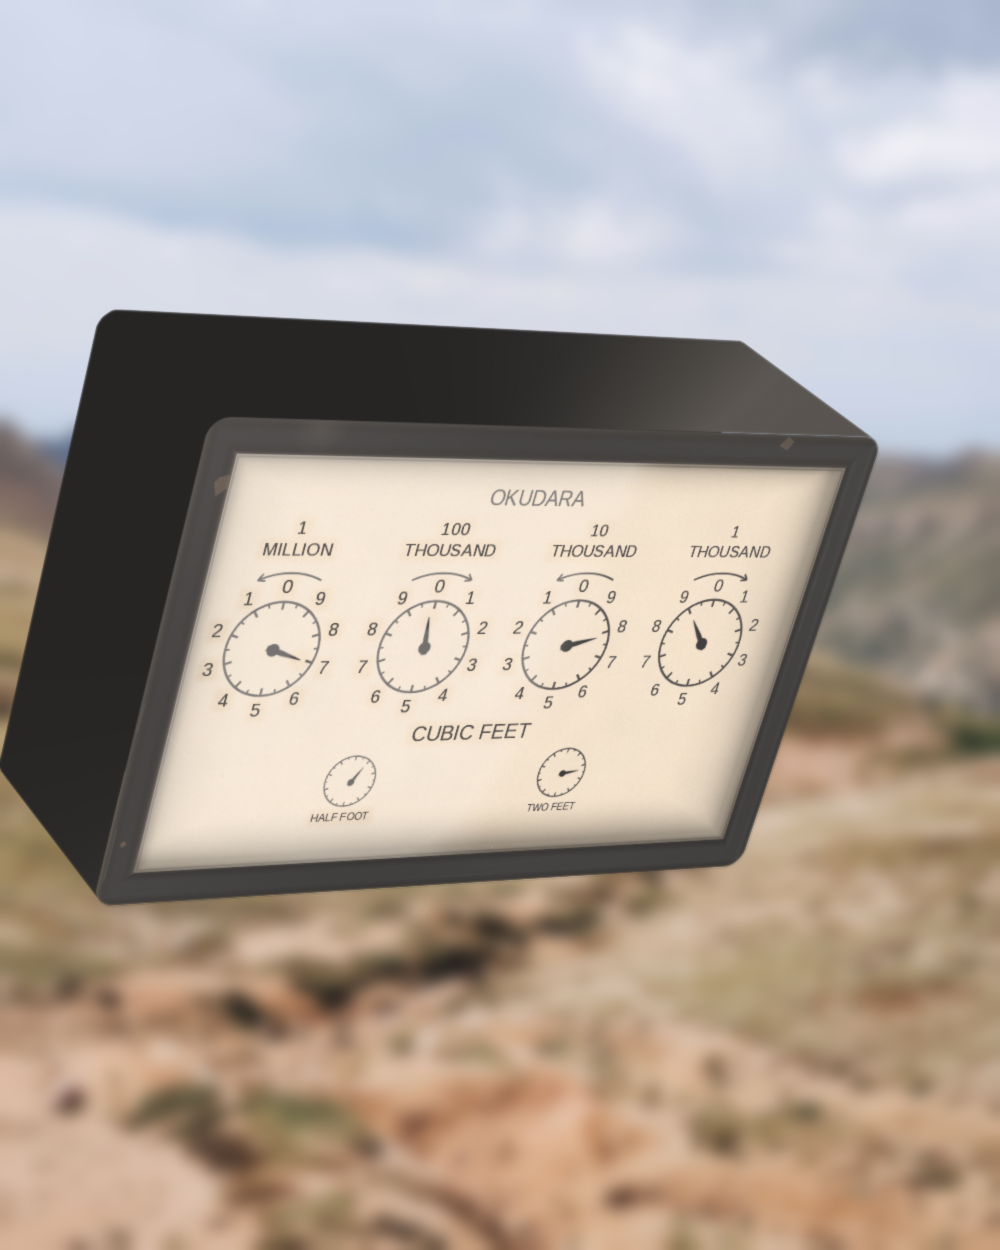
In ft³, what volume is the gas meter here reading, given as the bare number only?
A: 697900
